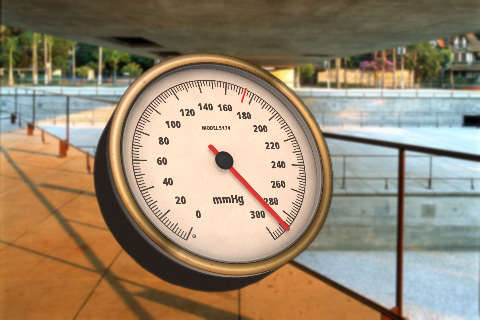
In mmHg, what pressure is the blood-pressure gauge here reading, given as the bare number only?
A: 290
